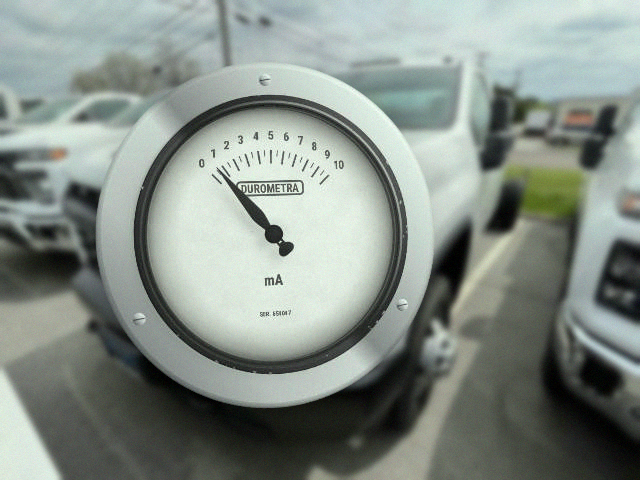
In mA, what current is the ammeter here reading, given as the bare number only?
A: 0.5
